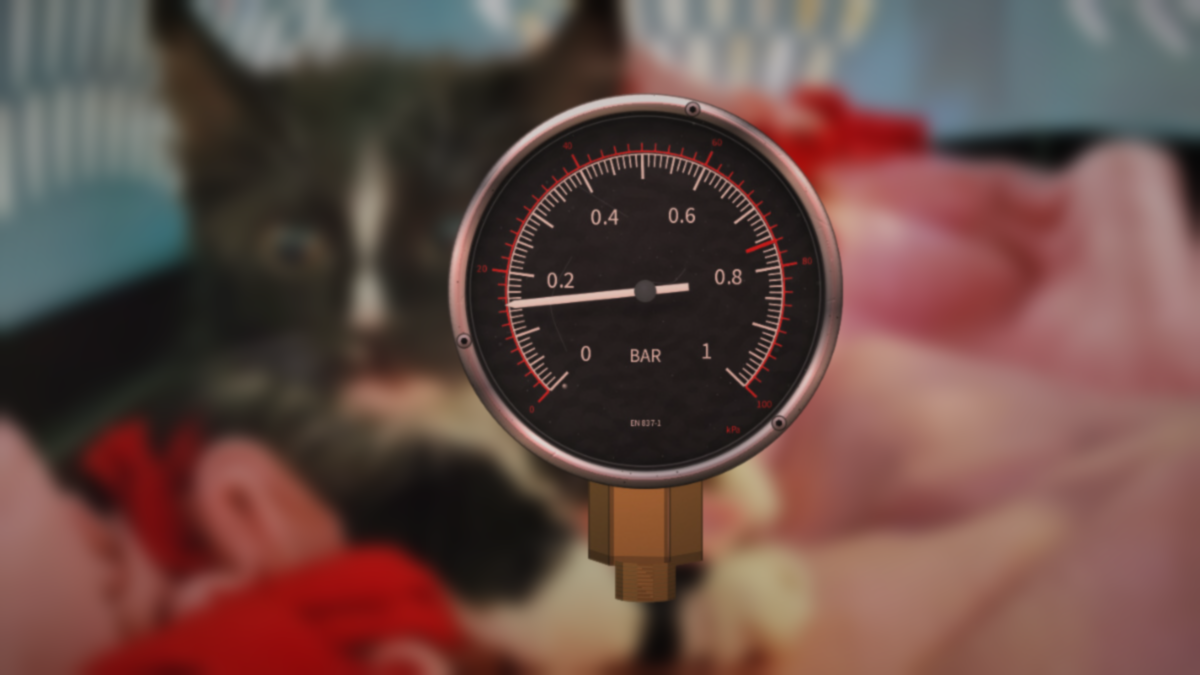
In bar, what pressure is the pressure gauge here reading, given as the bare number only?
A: 0.15
